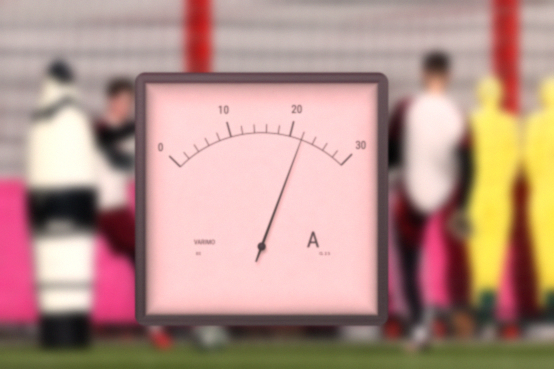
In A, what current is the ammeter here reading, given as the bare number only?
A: 22
